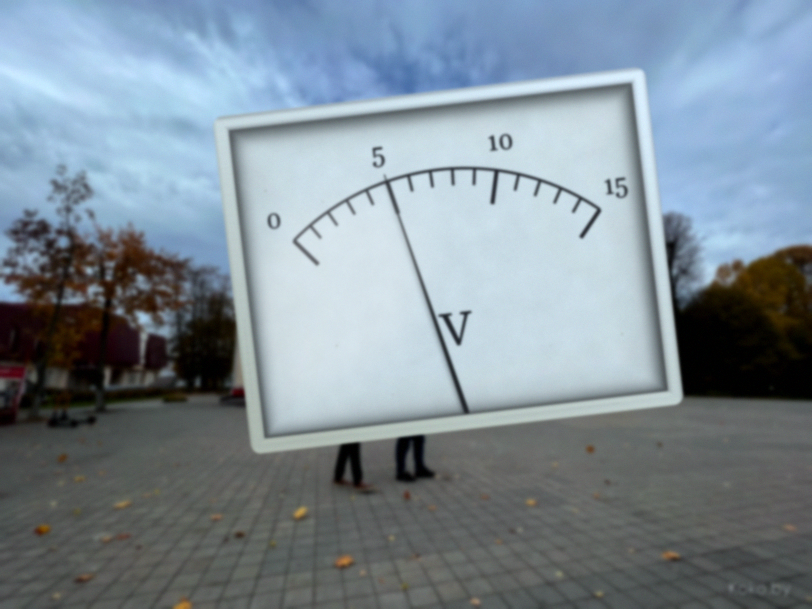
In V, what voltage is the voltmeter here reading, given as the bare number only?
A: 5
